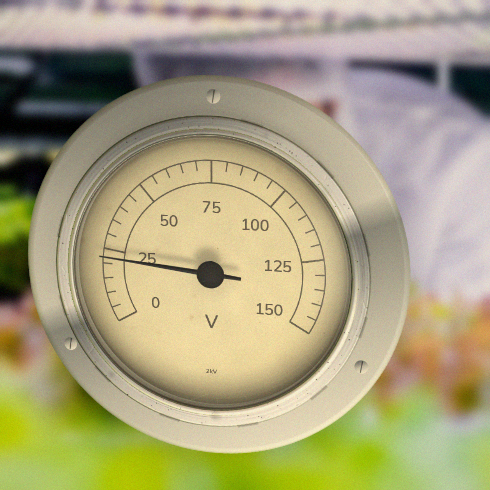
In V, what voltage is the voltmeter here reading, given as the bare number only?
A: 22.5
